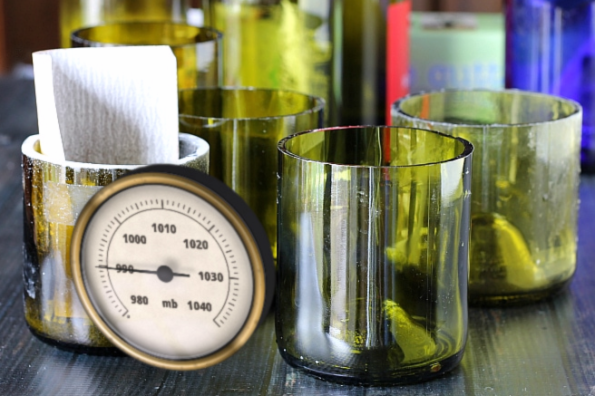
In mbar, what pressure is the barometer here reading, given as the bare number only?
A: 990
